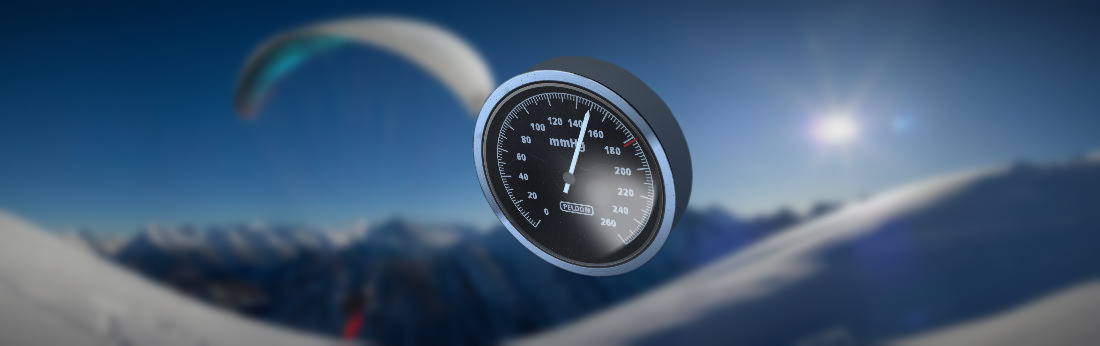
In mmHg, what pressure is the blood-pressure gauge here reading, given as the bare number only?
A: 150
